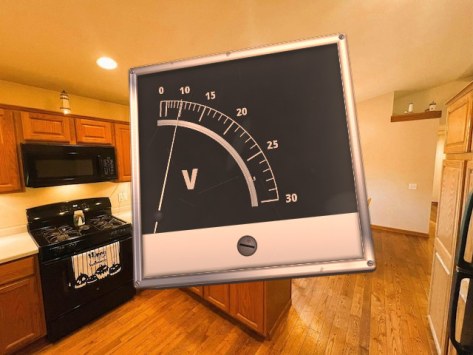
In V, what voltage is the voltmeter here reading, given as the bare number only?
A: 10
